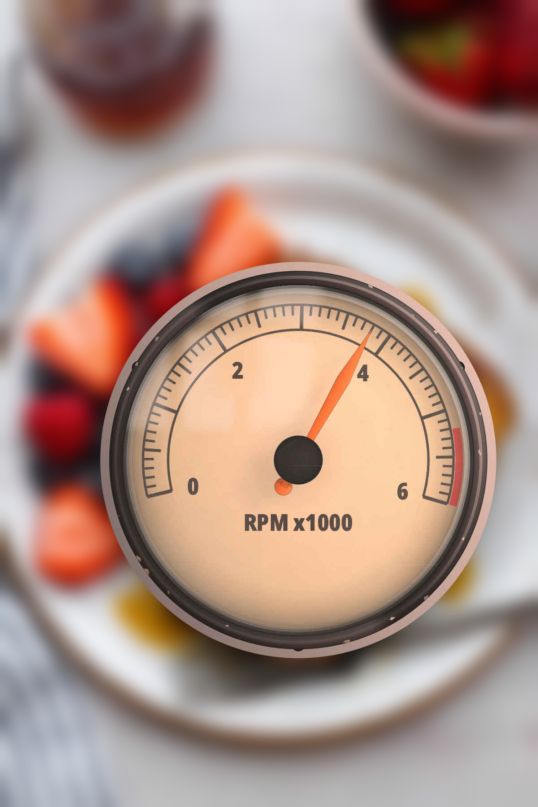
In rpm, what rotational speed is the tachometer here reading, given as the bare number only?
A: 3800
